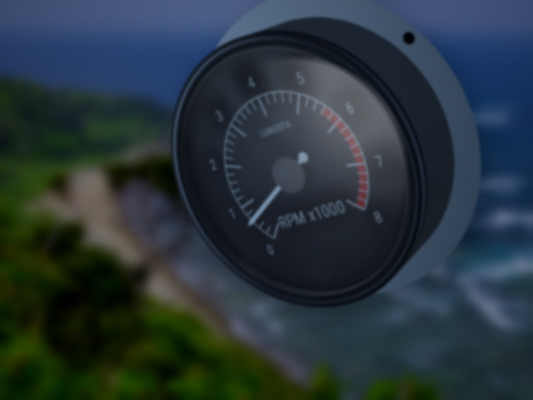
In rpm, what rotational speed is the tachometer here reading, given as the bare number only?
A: 600
